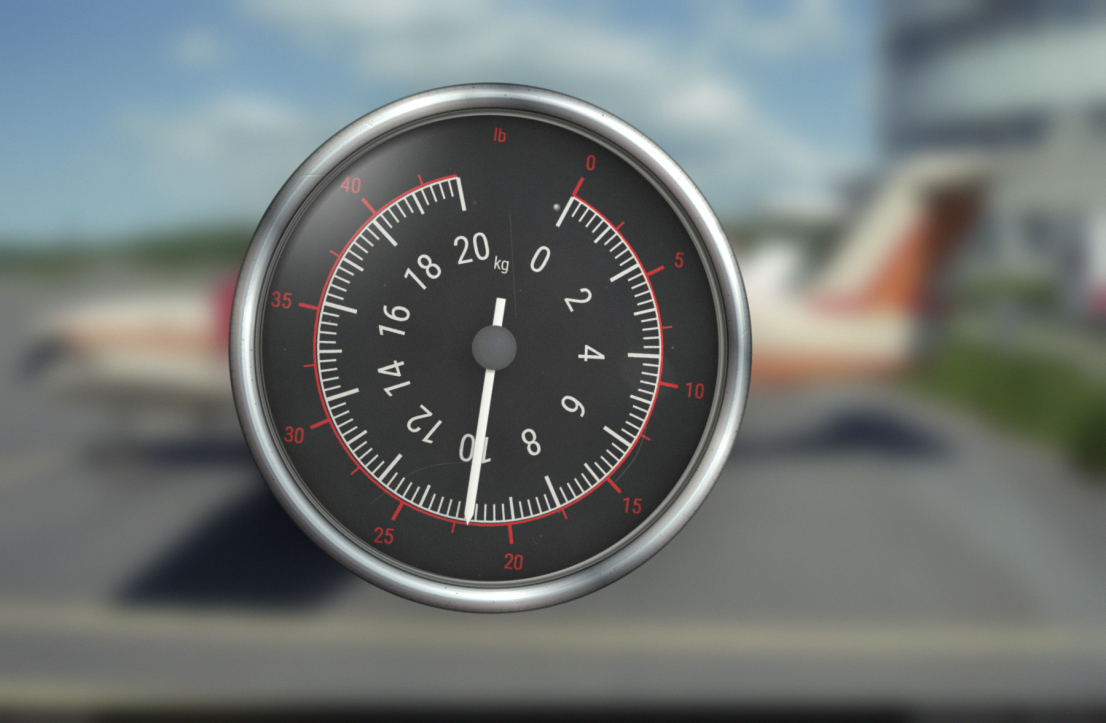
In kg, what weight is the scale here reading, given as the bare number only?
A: 10
